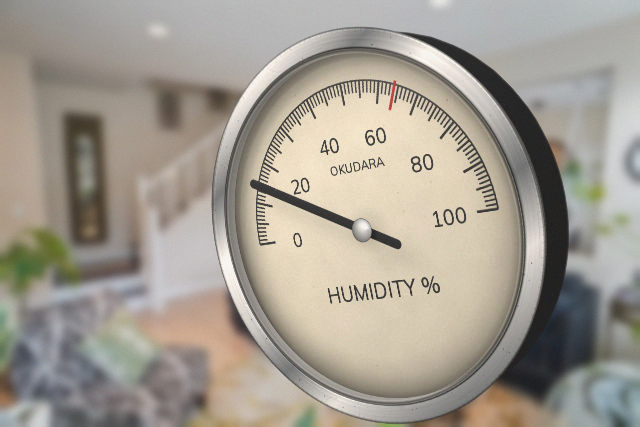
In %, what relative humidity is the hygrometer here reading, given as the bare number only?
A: 15
